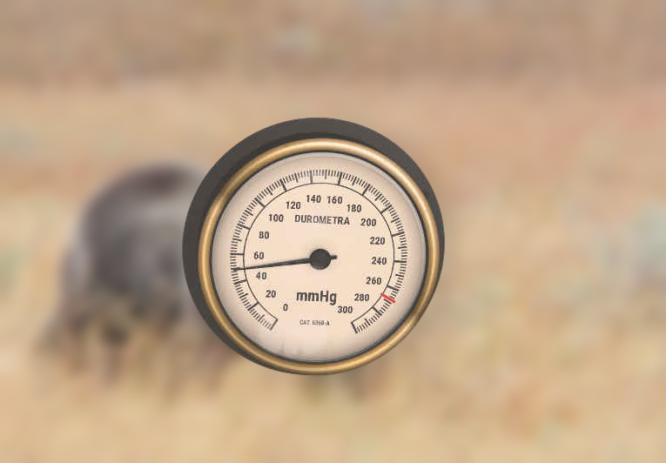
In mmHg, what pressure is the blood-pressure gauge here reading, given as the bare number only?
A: 50
